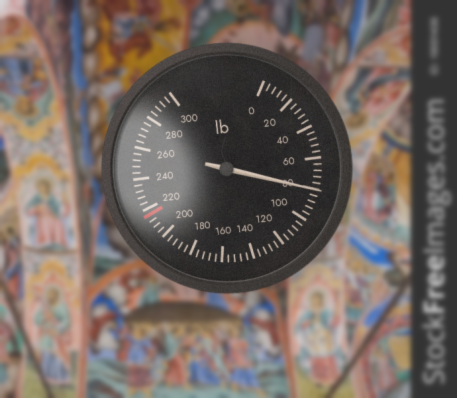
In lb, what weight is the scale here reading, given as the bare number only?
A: 80
